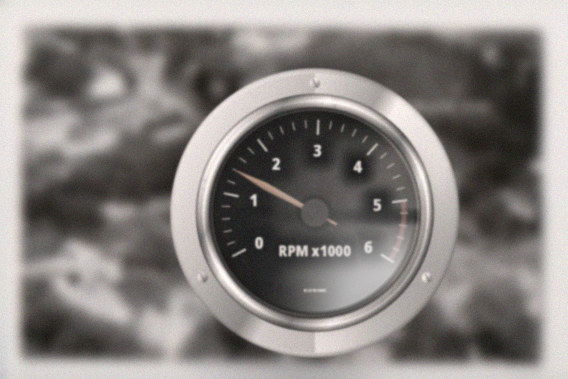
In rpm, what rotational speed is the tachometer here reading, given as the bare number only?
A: 1400
